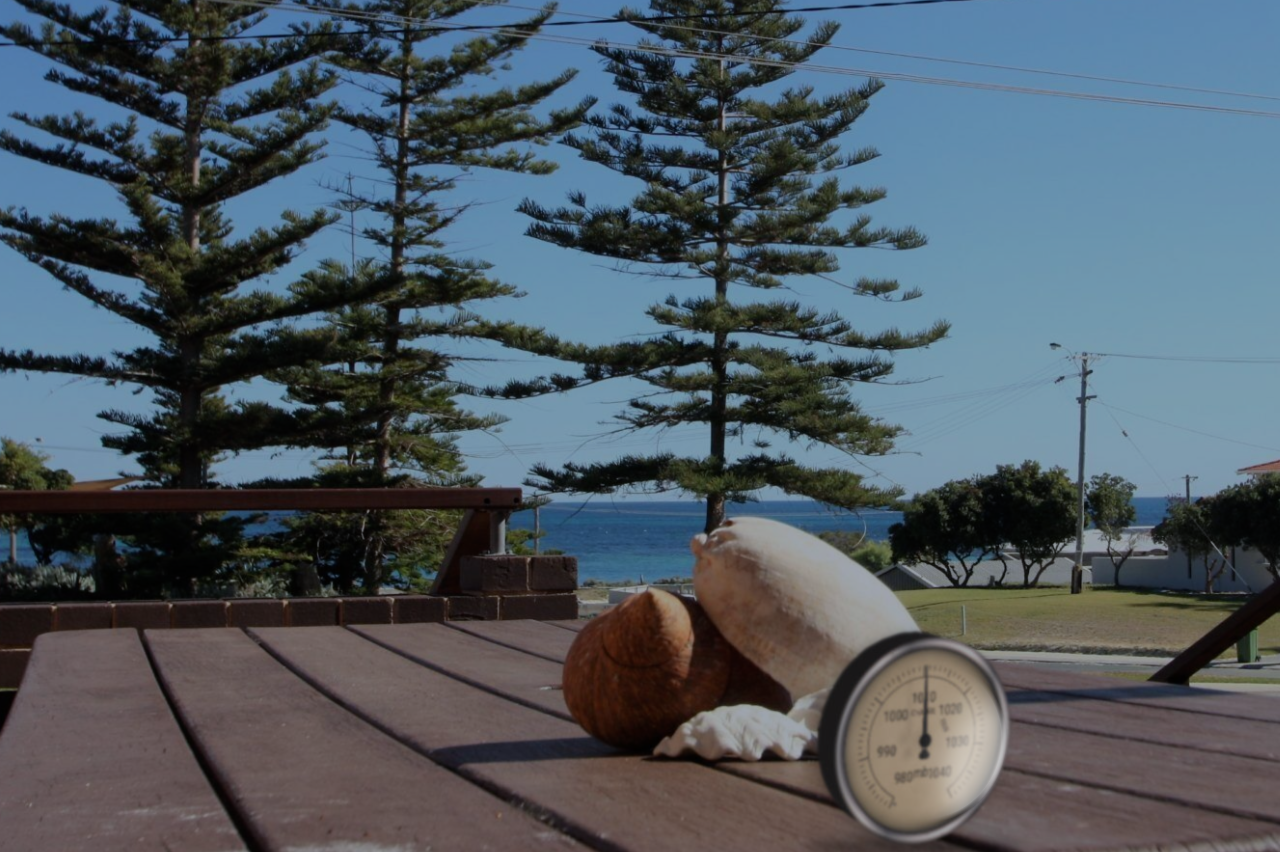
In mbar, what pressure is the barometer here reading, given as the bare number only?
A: 1010
